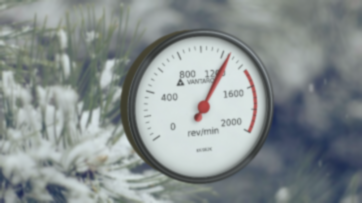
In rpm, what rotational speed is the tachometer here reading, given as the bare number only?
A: 1250
